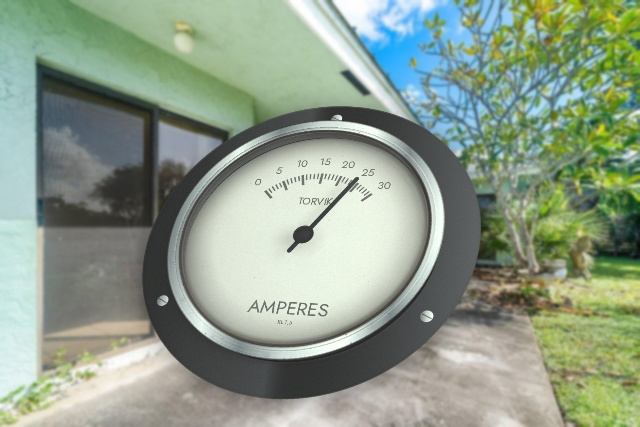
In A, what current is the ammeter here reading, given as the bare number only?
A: 25
